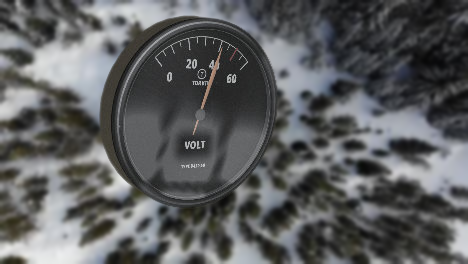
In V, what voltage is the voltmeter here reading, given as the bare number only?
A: 40
